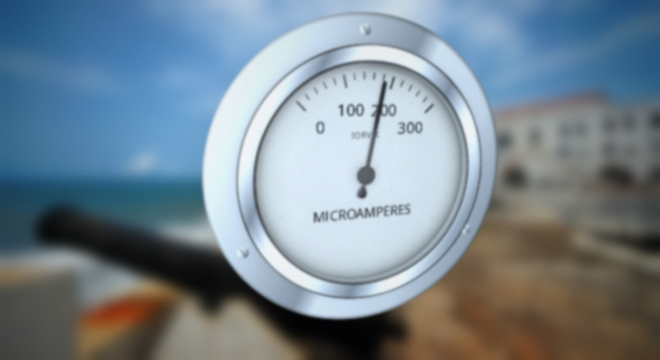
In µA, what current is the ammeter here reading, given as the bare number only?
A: 180
